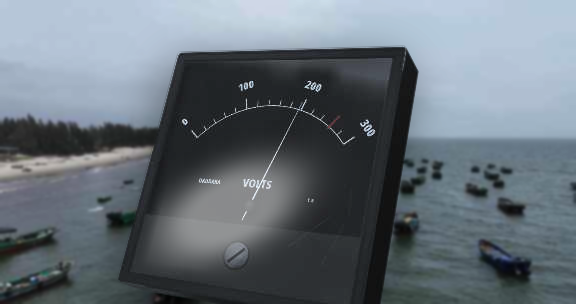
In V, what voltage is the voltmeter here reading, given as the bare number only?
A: 200
